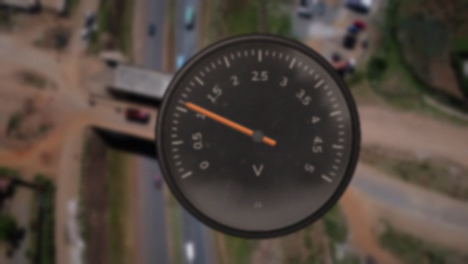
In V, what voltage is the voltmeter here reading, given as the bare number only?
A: 1.1
